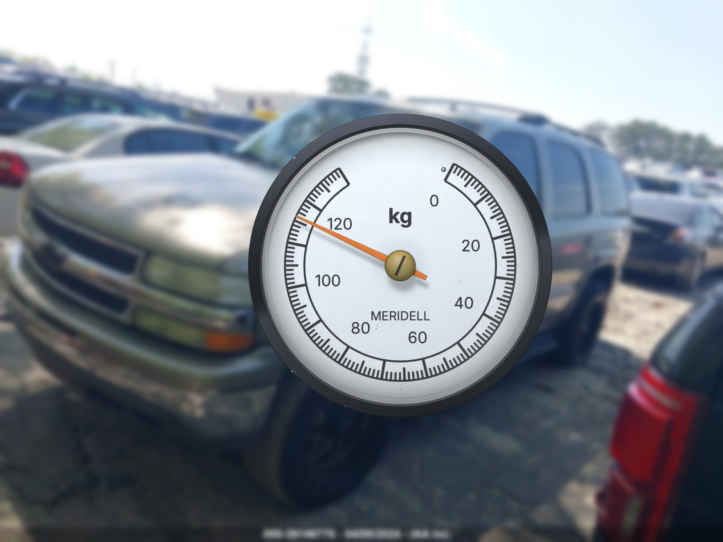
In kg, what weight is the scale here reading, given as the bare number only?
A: 116
